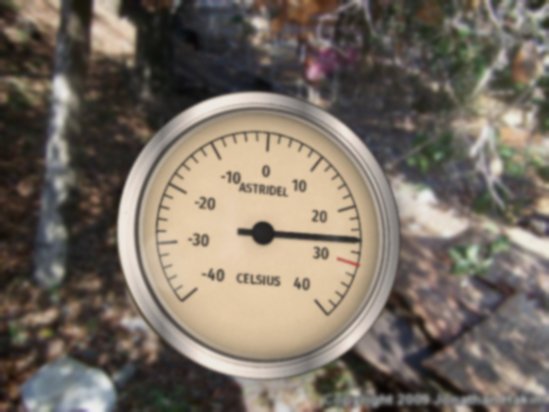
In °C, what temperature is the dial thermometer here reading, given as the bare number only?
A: 26
